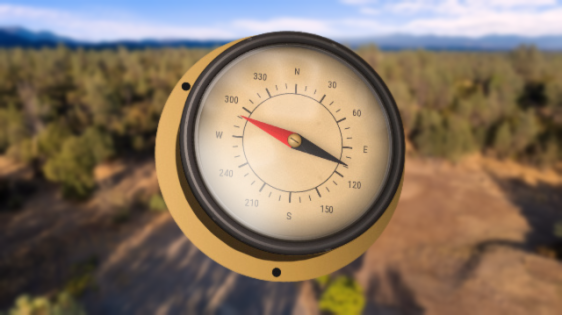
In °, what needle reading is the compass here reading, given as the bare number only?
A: 290
